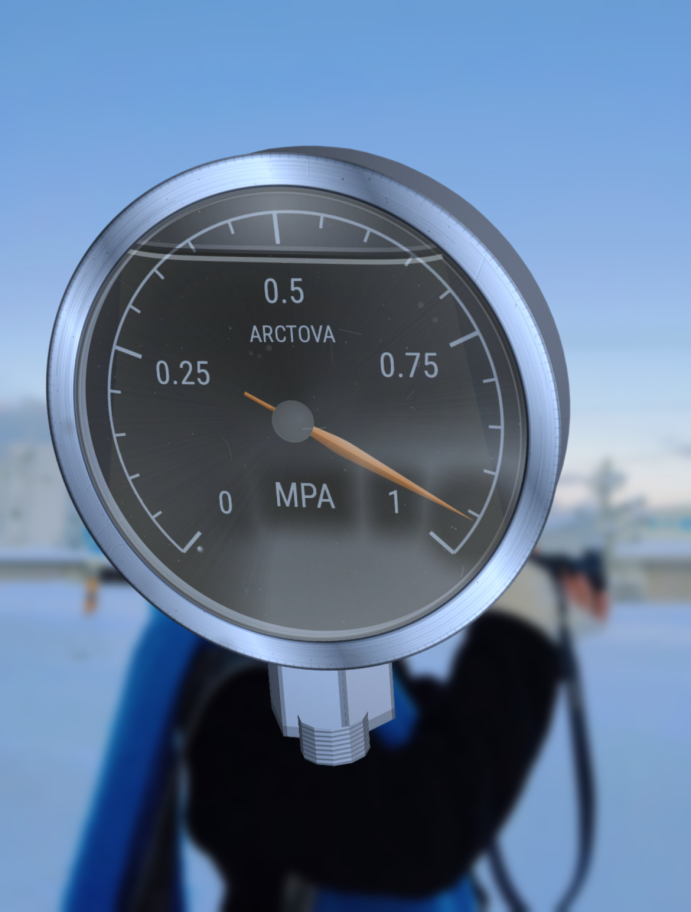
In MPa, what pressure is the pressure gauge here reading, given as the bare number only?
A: 0.95
